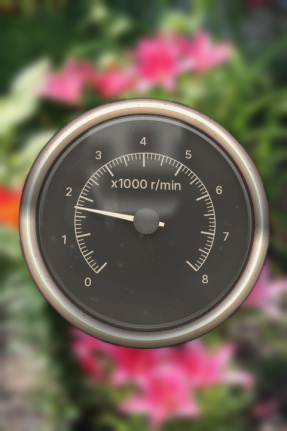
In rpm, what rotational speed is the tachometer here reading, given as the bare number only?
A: 1700
